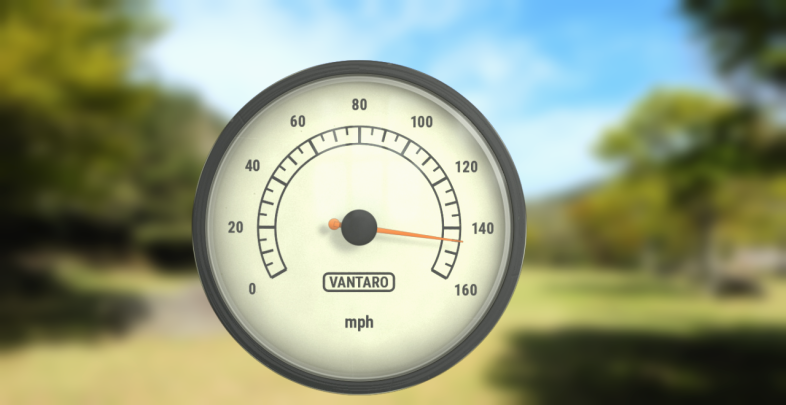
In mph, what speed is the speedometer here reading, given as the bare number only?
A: 145
